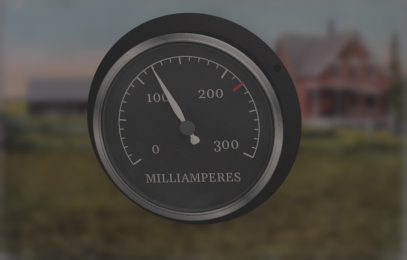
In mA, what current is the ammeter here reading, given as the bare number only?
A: 120
